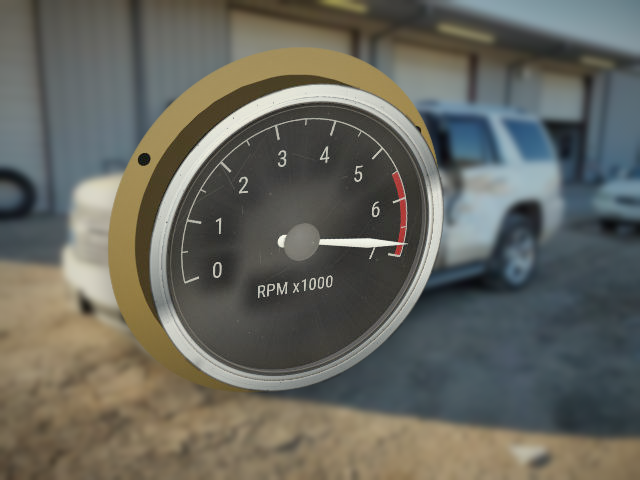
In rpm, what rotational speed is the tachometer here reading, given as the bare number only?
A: 6750
